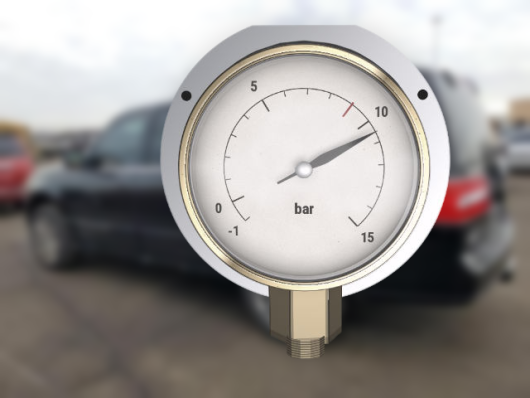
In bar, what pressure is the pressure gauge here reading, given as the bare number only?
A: 10.5
